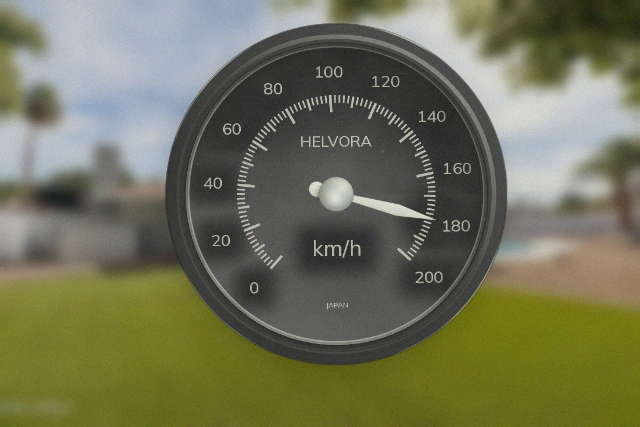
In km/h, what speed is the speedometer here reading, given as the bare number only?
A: 180
